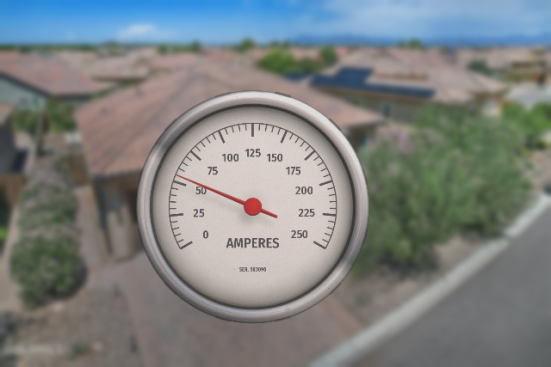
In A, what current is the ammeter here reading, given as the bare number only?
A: 55
